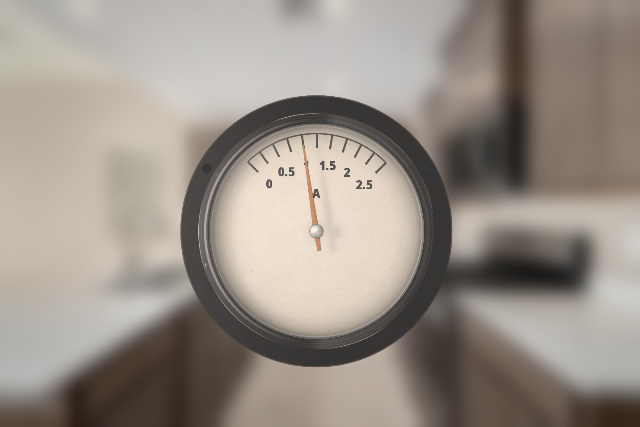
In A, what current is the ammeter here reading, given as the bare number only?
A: 1
